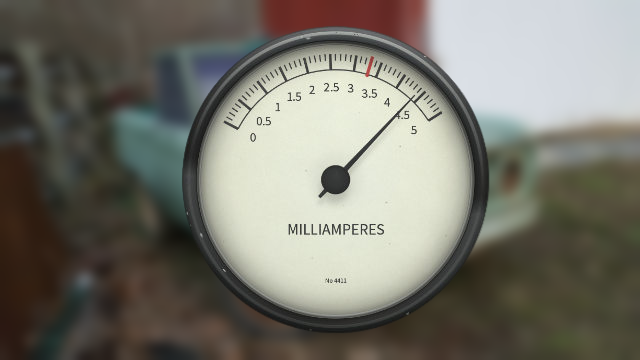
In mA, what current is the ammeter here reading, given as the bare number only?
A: 4.4
